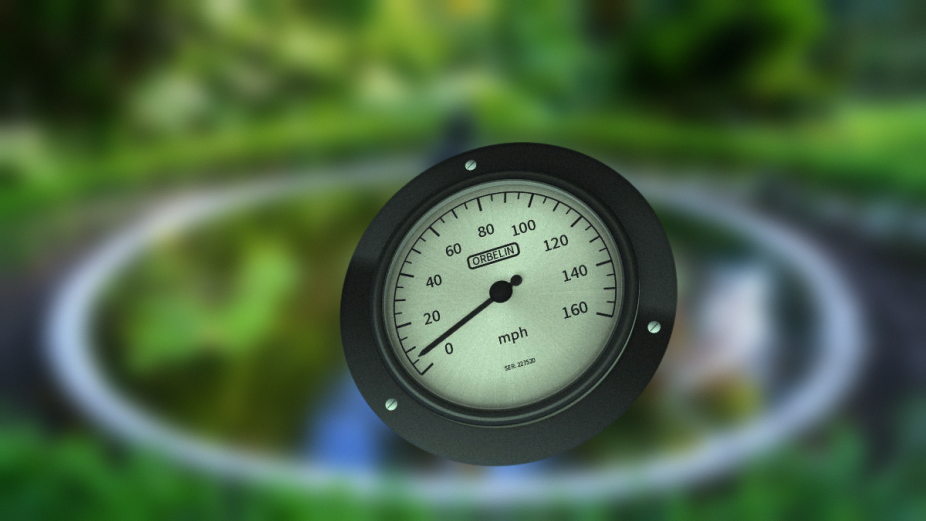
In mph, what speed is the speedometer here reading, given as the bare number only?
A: 5
